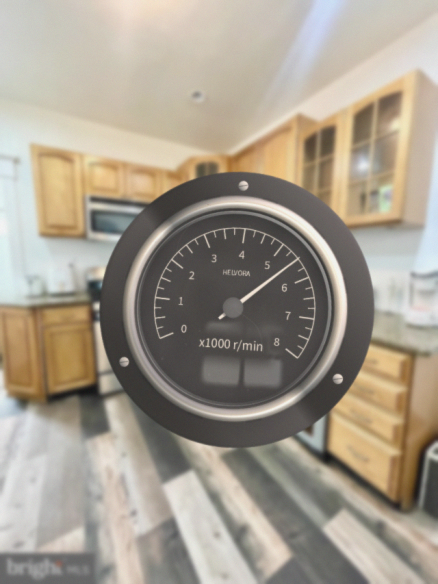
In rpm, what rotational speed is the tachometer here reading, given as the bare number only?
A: 5500
